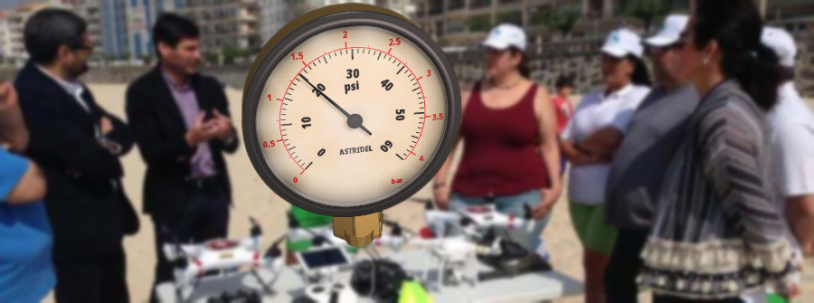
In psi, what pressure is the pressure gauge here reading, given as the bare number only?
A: 20
